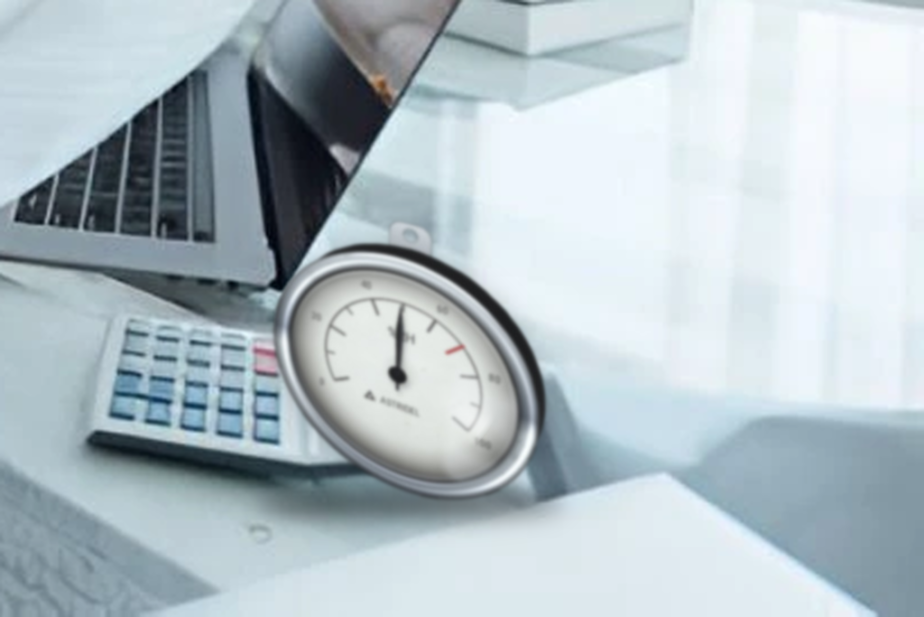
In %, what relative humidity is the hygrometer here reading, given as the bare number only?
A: 50
